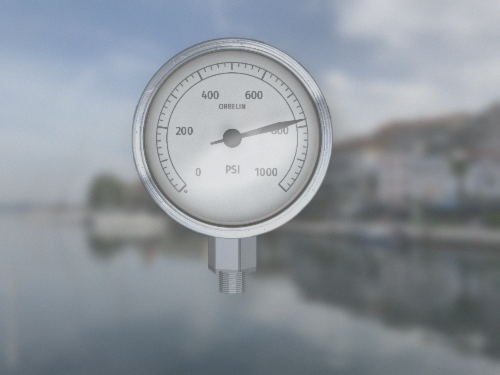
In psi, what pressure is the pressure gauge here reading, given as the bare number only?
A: 780
